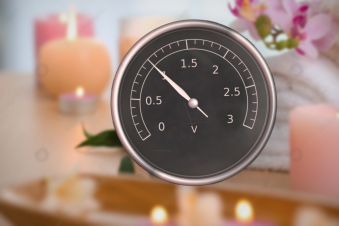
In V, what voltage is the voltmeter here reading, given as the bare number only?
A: 1
